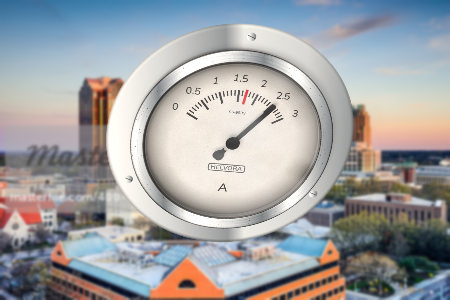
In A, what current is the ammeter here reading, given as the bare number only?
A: 2.5
